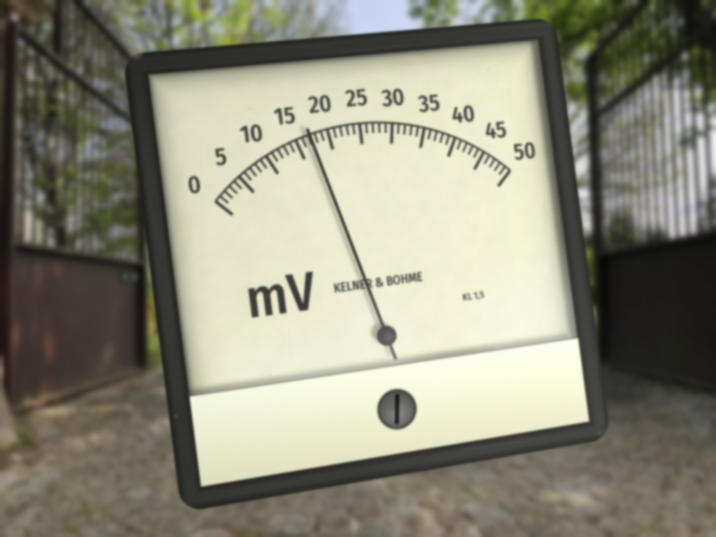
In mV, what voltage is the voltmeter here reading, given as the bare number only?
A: 17
